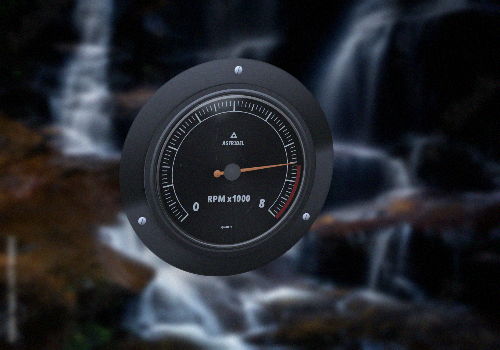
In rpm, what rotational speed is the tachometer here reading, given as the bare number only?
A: 6500
